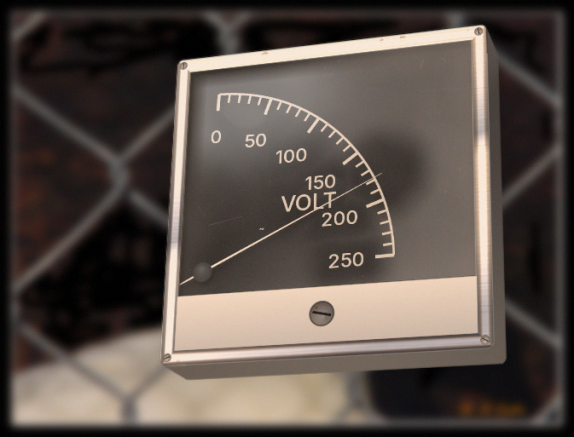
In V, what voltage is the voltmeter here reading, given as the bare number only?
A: 180
